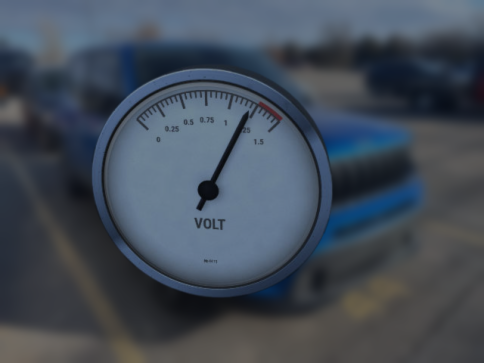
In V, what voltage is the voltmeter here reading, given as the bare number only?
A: 1.2
